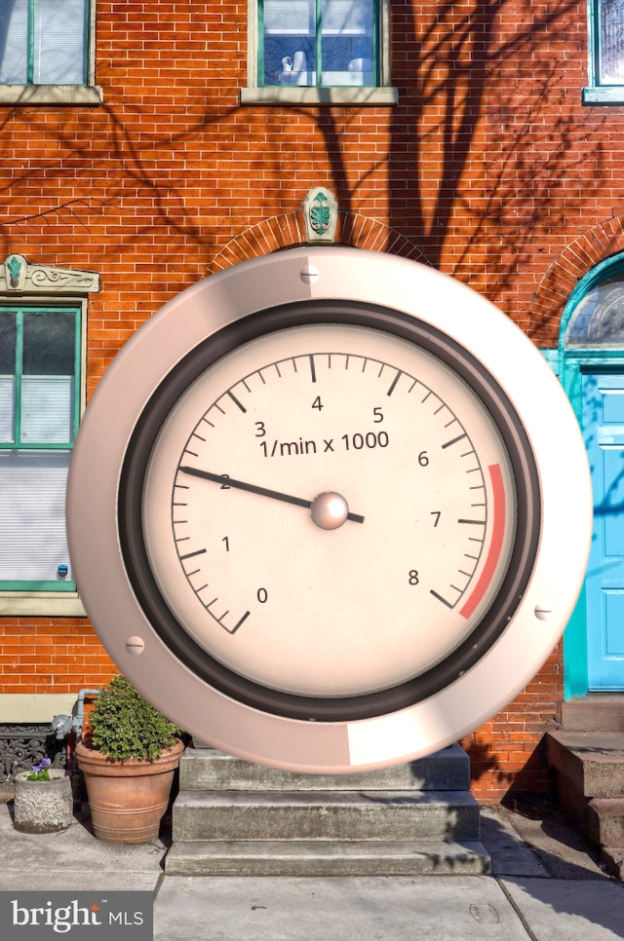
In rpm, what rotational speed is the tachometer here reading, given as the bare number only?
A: 2000
